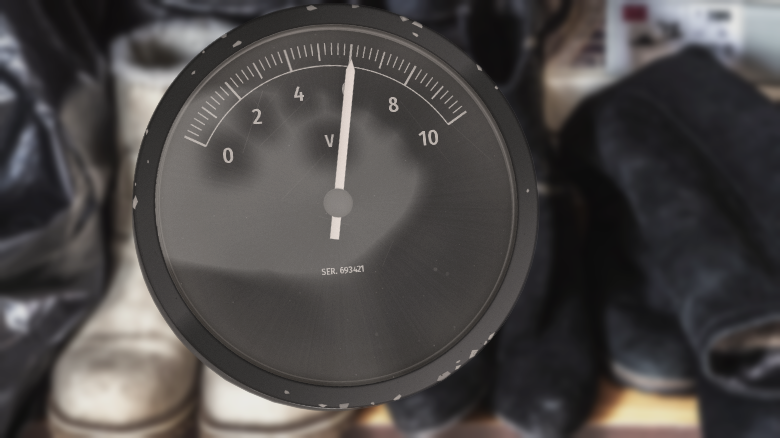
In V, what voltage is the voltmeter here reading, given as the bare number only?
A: 6
